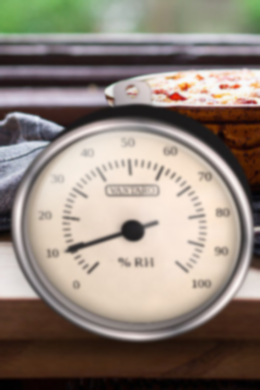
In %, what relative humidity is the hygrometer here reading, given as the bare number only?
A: 10
